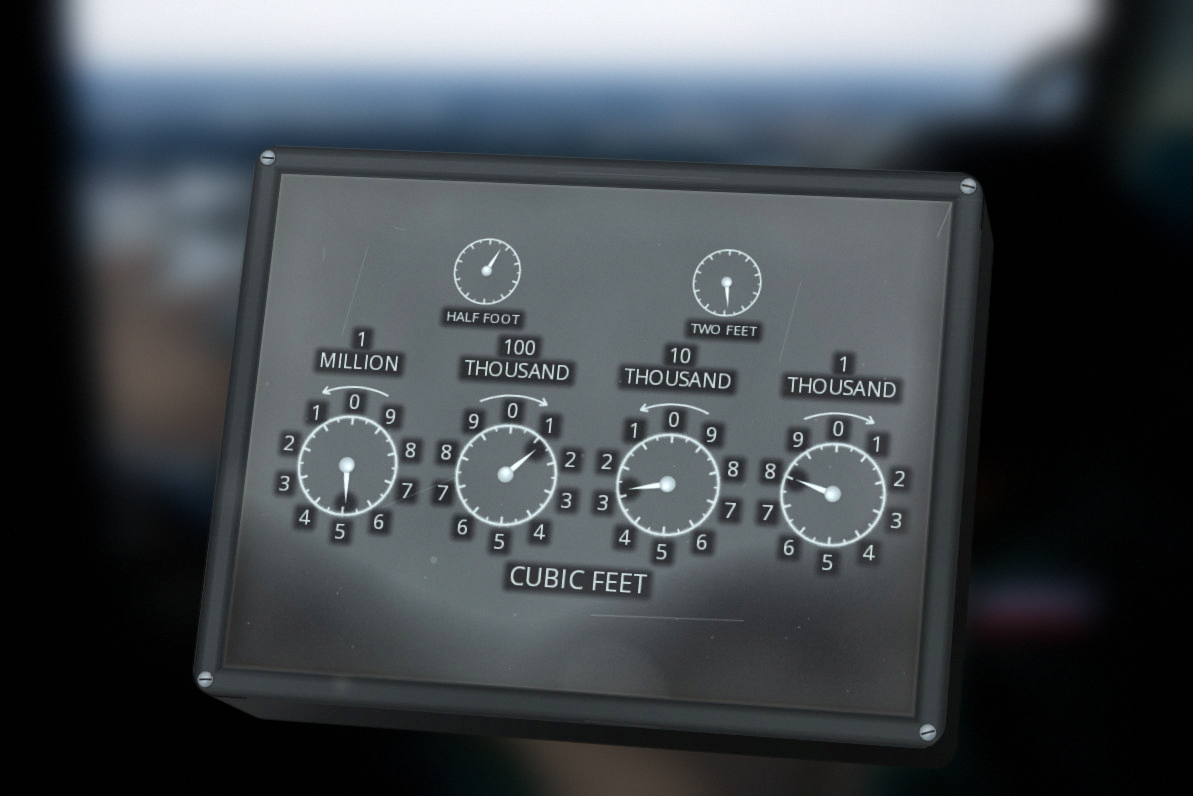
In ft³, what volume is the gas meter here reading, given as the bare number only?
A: 512800
